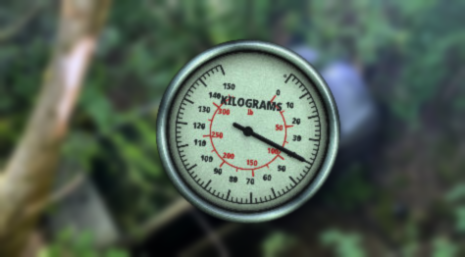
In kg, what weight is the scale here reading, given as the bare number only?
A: 40
